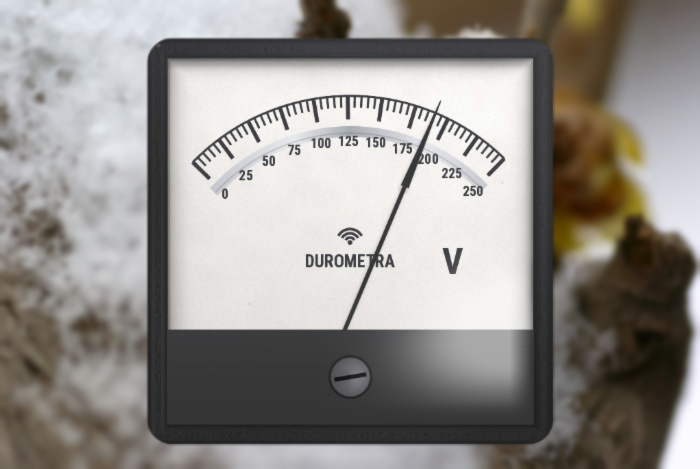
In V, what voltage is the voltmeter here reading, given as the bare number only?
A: 190
